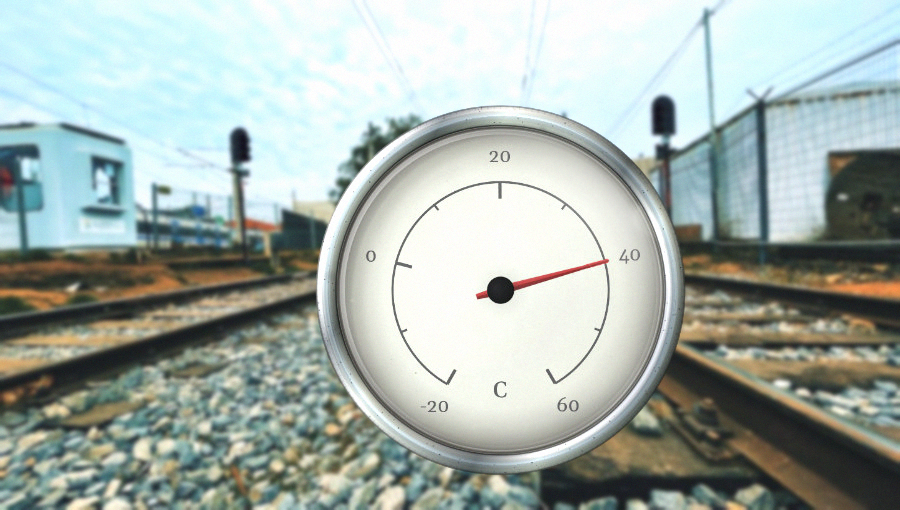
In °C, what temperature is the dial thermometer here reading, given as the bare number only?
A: 40
